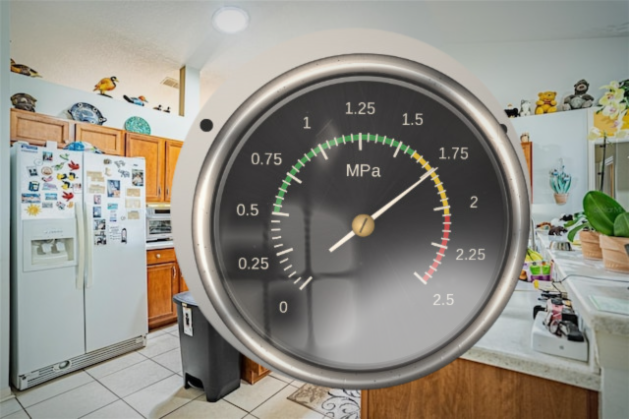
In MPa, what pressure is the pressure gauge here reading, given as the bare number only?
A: 1.75
